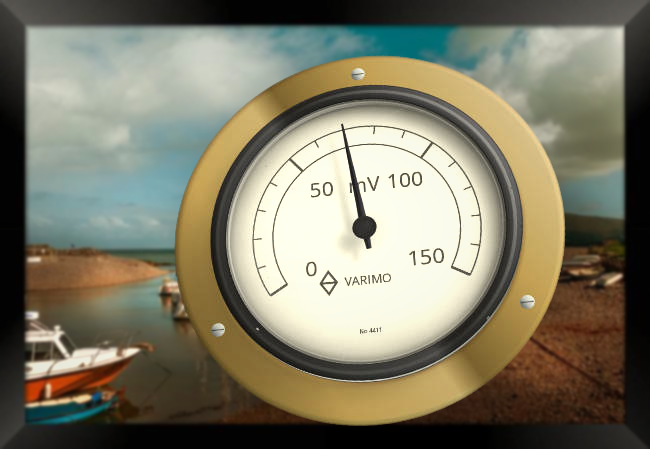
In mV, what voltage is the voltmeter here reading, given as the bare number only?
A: 70
